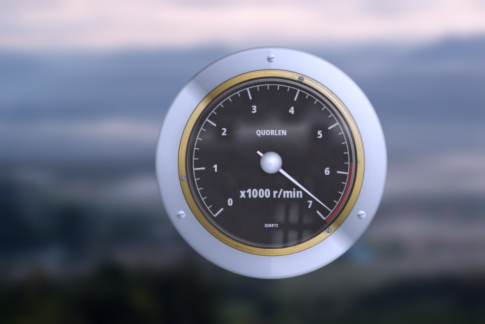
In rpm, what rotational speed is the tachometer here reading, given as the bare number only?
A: 6800
